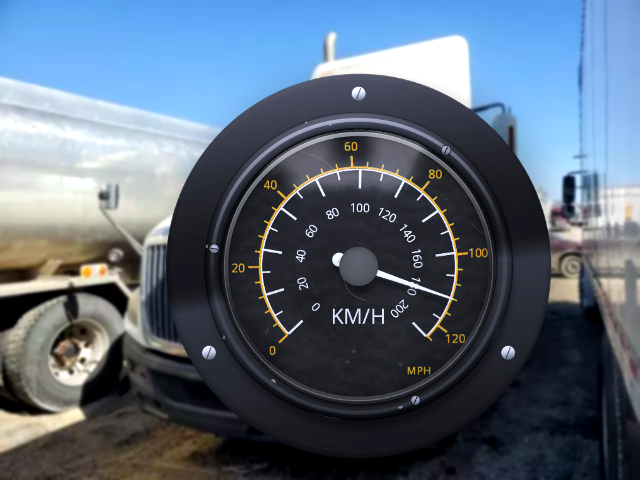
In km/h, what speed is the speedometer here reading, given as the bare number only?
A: 180
